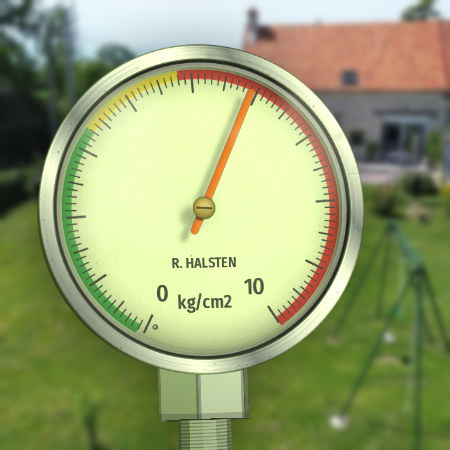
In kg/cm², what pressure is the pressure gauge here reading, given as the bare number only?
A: 5.9
